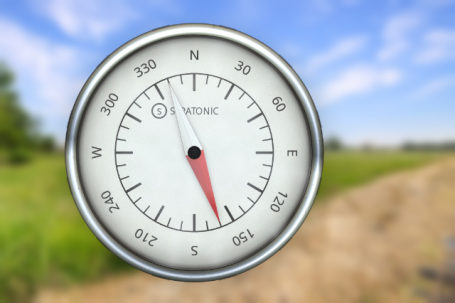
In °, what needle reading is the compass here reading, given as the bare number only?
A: 160
